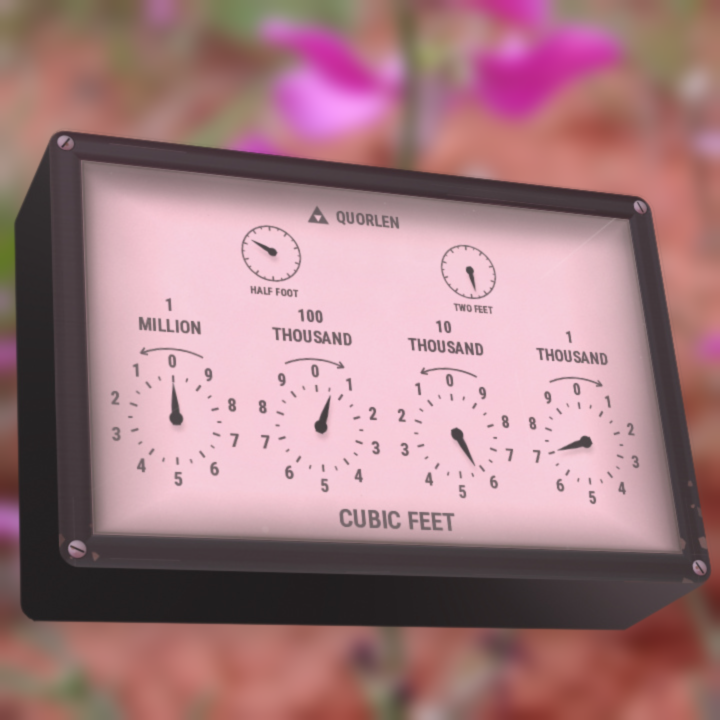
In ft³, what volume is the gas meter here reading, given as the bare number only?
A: 5700
